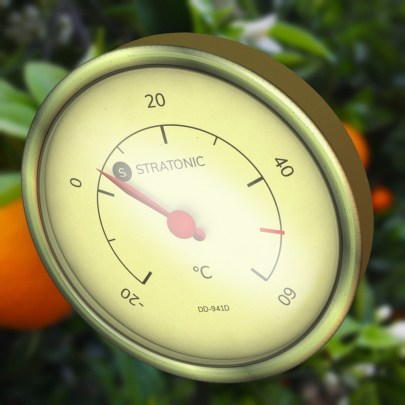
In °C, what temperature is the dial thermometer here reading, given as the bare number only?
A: 5
